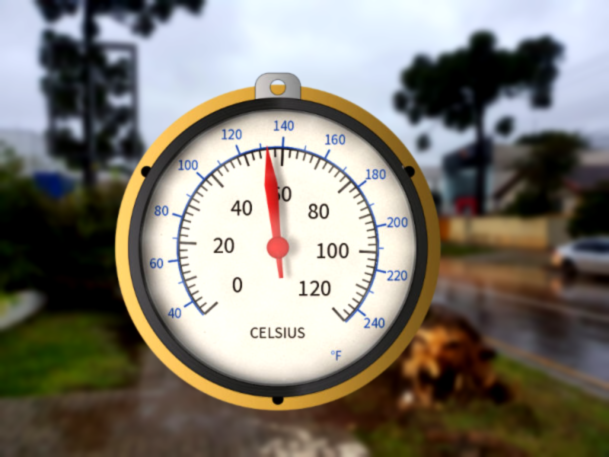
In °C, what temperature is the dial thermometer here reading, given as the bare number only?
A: 56
